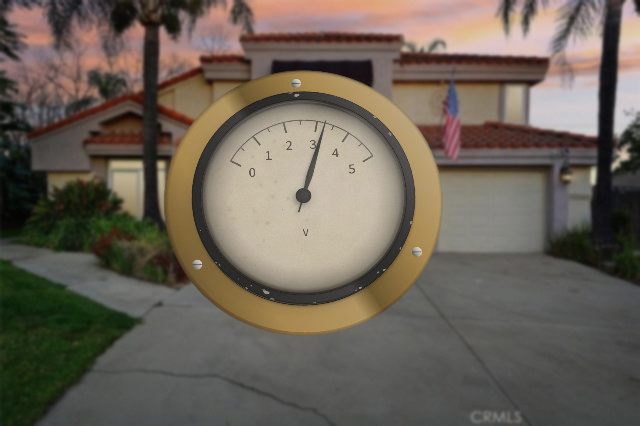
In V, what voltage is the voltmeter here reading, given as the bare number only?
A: 3.25
